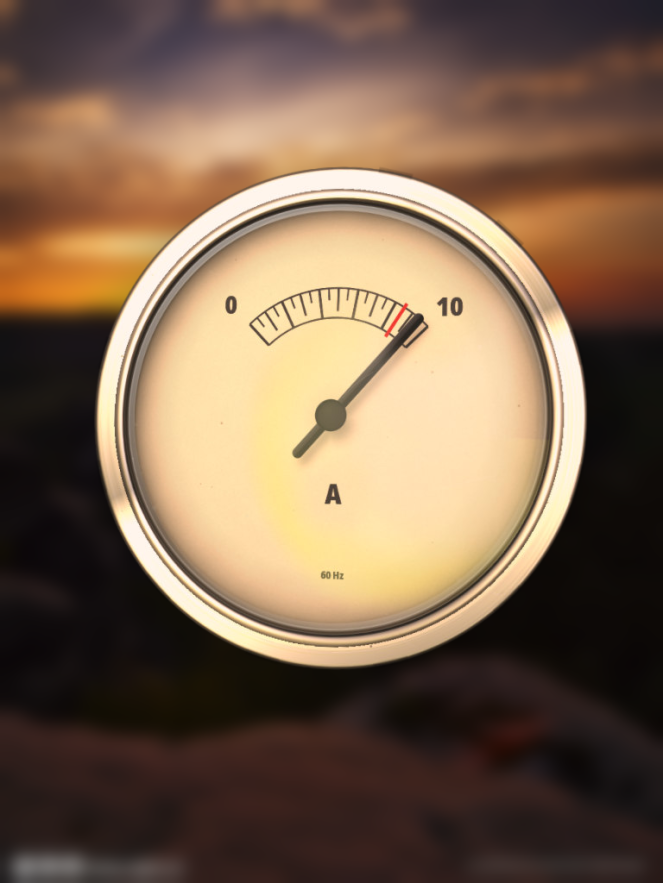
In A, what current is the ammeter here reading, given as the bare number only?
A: 9.5
